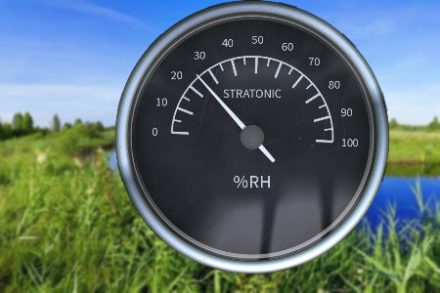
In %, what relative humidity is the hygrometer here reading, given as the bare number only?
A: 25
